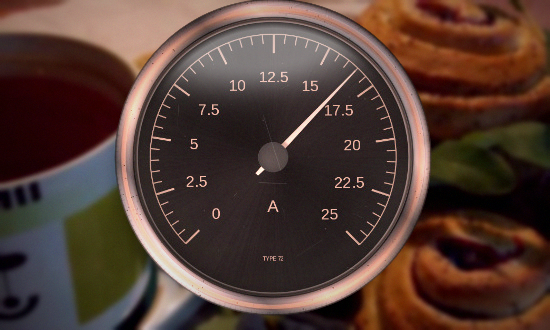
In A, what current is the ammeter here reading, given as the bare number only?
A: 16.5
